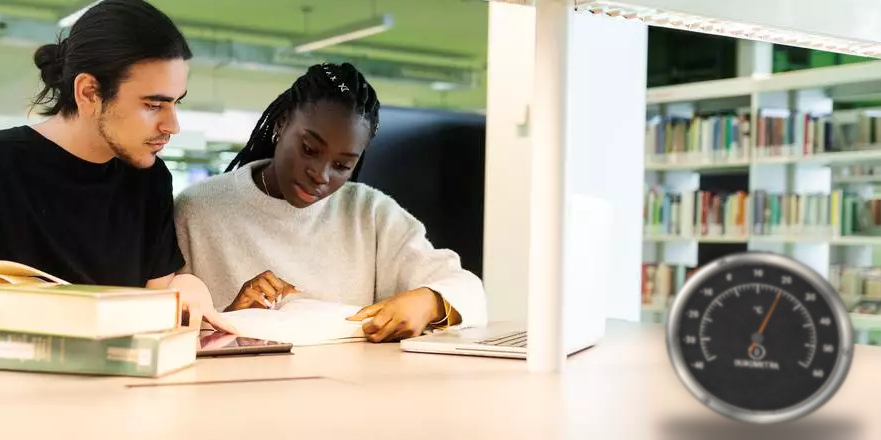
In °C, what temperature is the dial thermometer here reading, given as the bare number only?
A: 20
